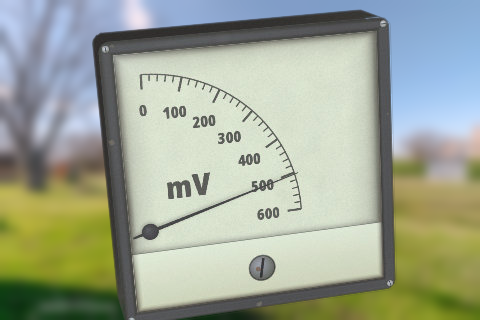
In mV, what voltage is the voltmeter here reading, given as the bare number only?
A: 500
